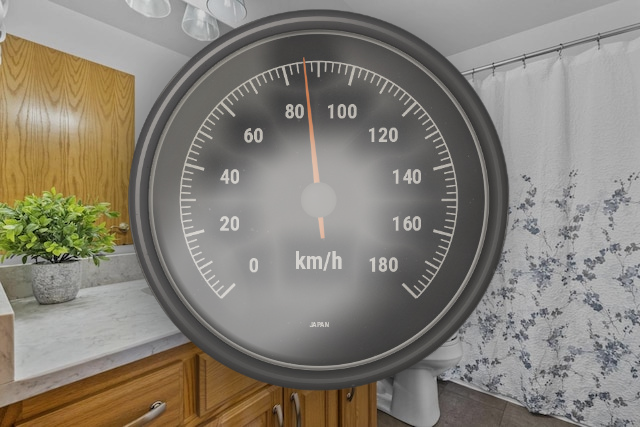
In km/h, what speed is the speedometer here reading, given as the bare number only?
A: 86
